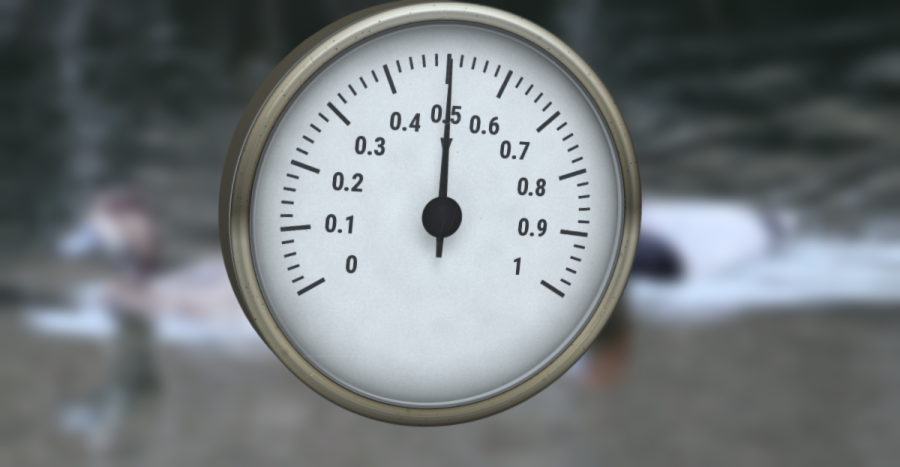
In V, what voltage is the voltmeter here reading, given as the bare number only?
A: 0.5
